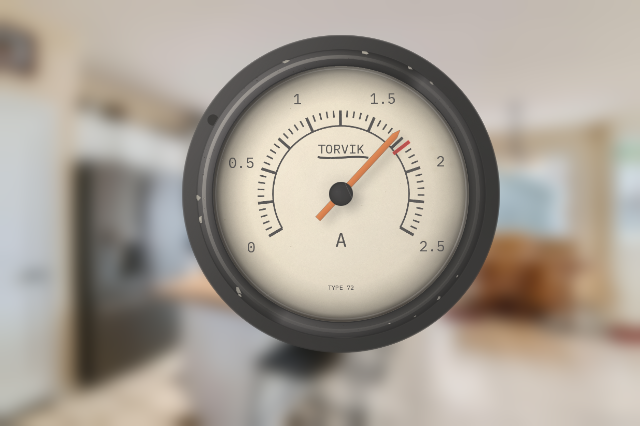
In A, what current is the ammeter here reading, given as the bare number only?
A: 1.7
